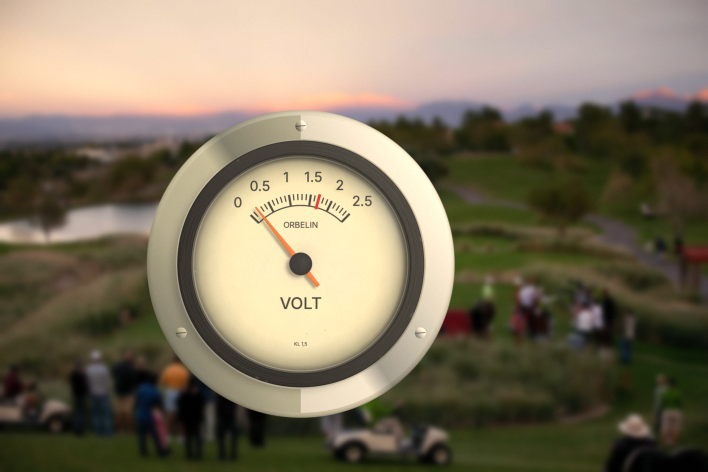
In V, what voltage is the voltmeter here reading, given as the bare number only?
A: 0.2
